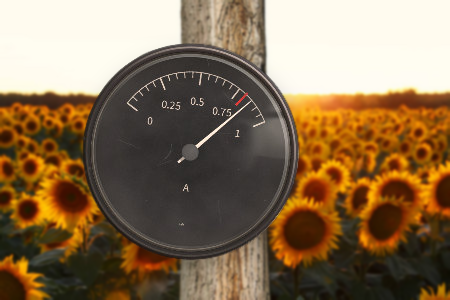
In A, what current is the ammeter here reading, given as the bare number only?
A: 0.85
